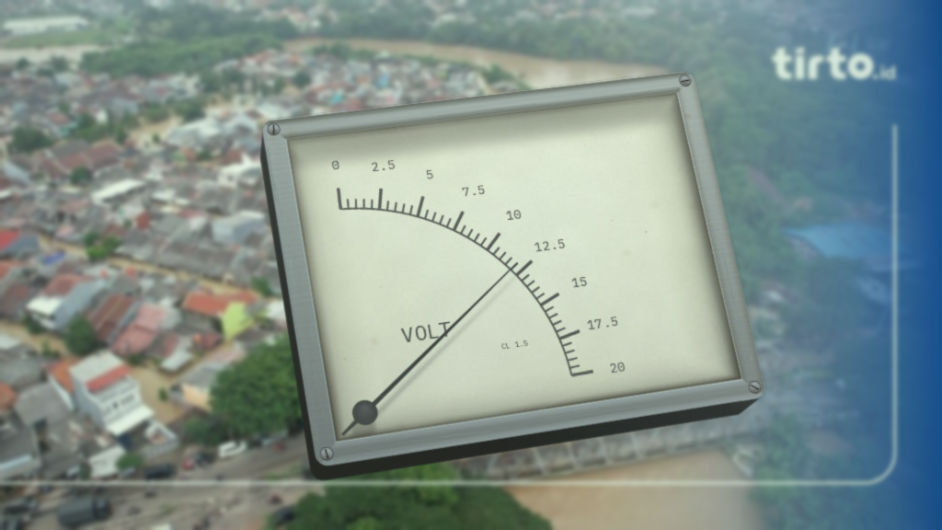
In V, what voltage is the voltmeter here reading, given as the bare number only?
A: 12
